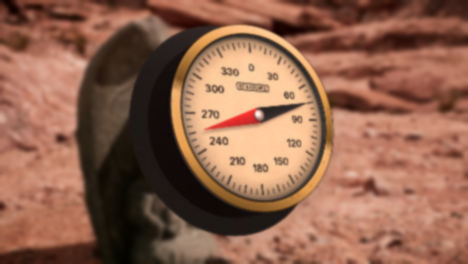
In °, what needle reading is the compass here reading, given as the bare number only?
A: 255
